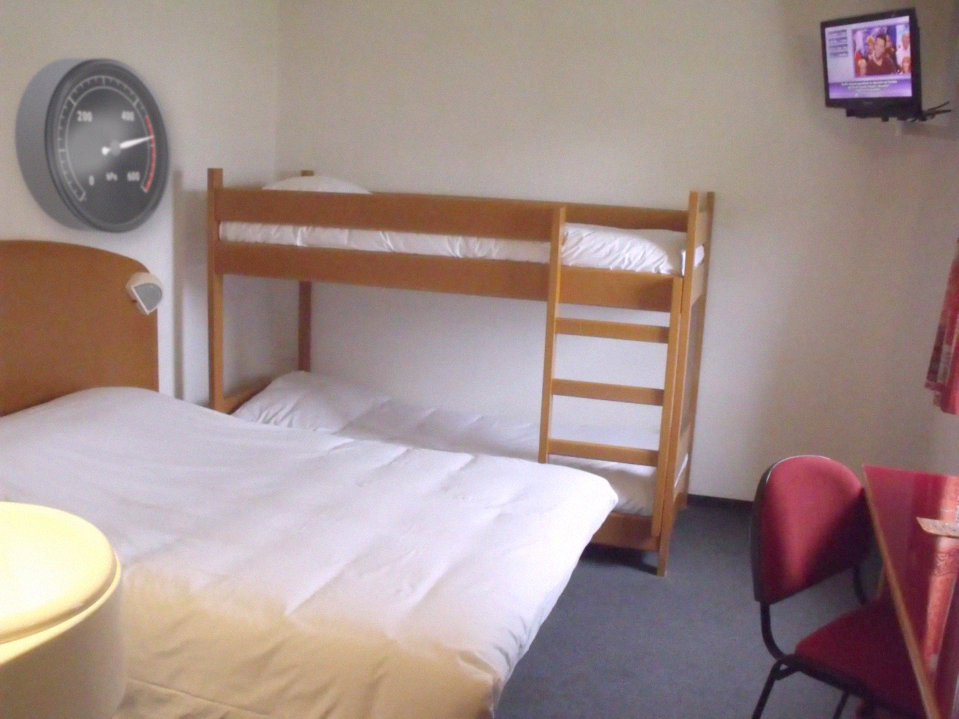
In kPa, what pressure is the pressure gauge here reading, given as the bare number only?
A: 480
